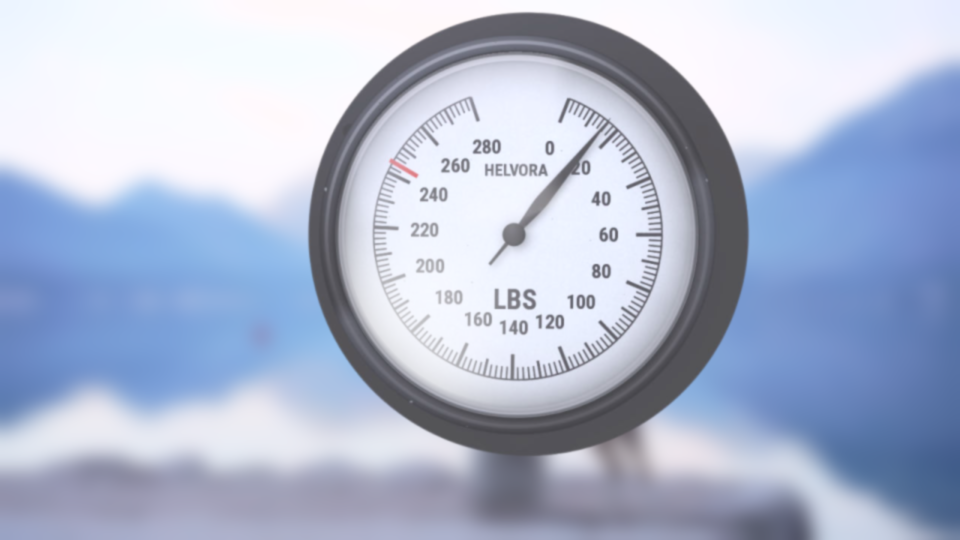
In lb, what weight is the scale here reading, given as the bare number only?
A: 16
